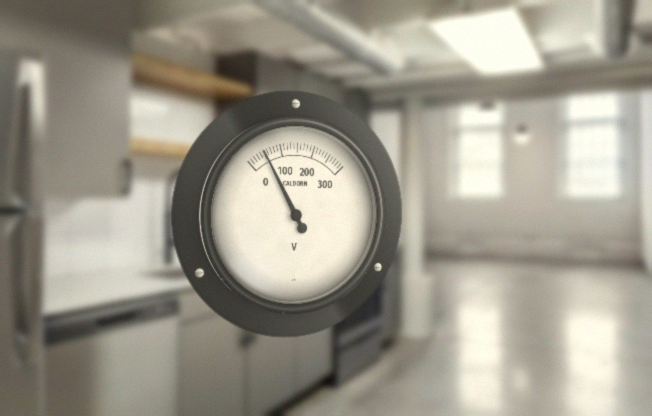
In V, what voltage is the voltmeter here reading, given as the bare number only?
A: 50
